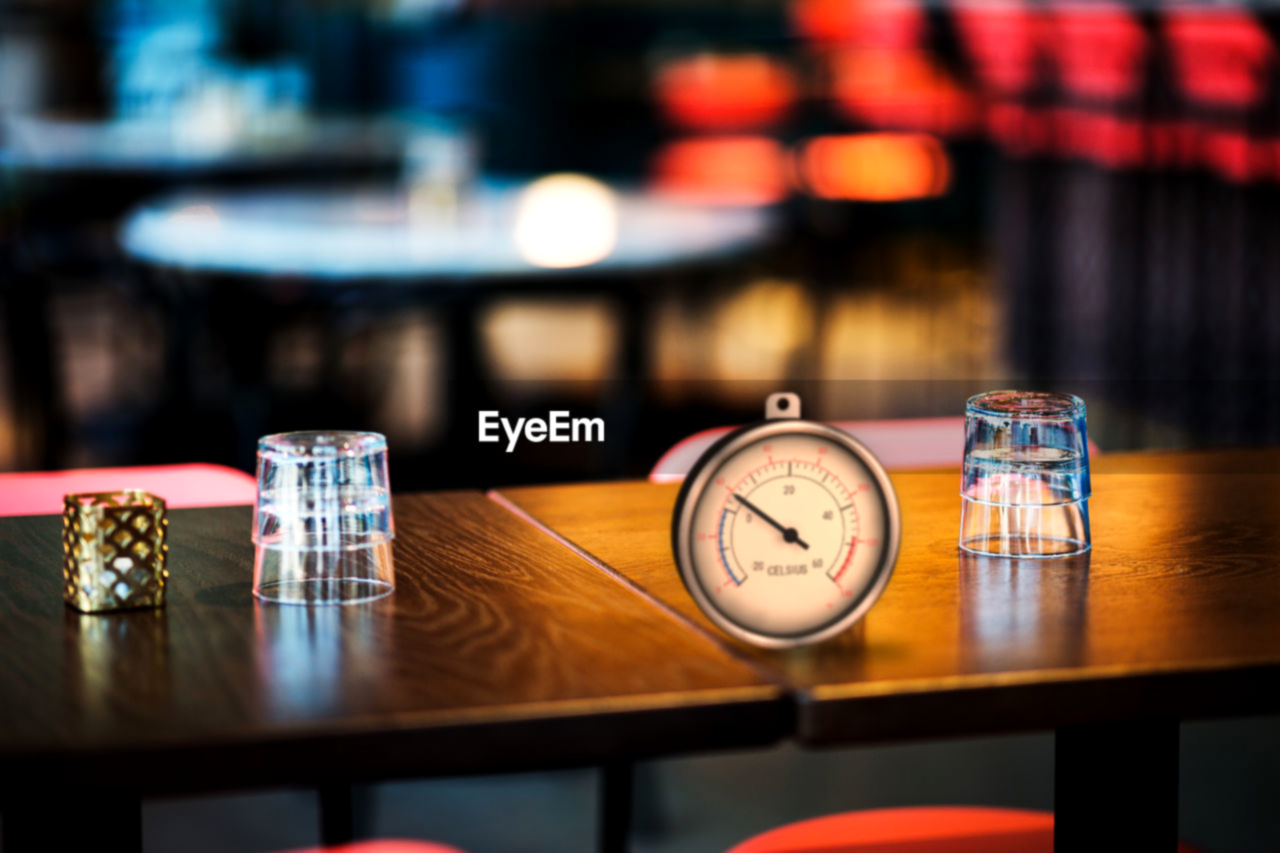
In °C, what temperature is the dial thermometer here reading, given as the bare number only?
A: 4
